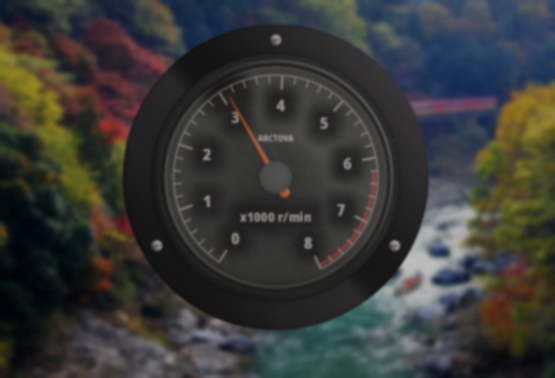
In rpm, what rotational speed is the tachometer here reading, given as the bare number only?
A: 3100
